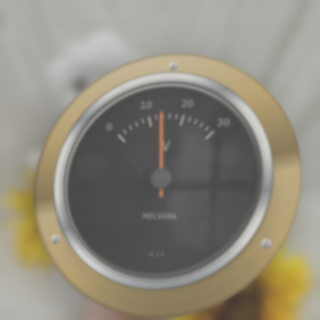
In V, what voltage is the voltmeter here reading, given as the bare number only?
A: 14
